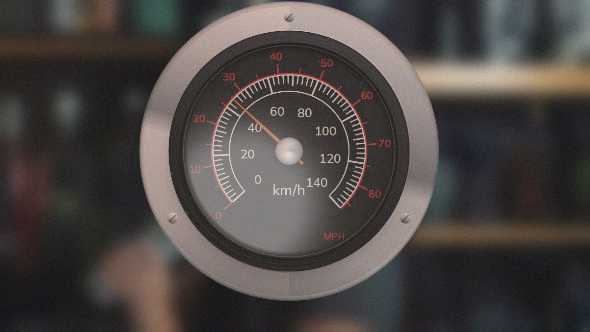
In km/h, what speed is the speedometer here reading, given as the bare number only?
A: 44
